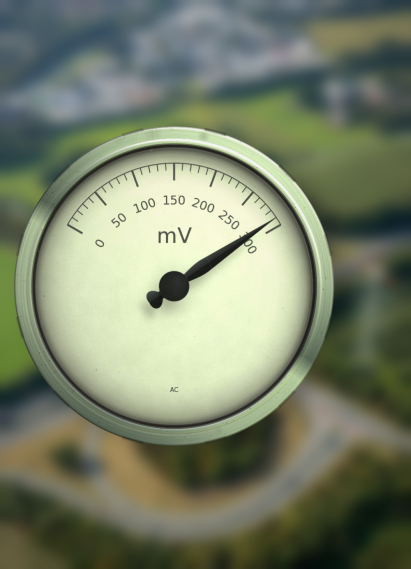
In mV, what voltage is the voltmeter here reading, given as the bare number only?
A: 290
